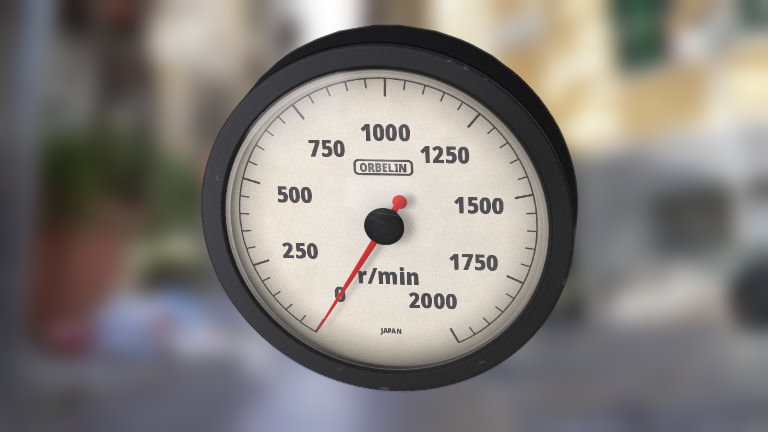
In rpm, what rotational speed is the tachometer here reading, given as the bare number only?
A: 0
